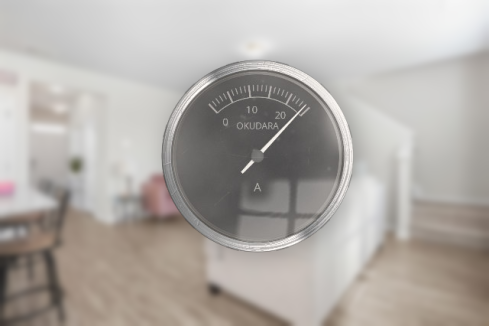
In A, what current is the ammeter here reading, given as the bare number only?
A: 24
